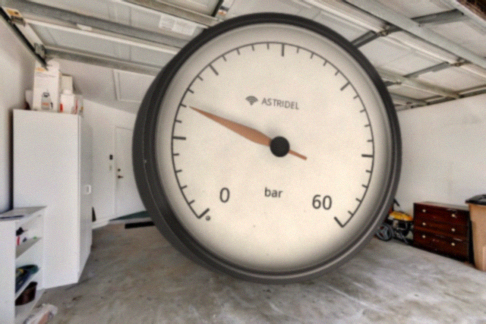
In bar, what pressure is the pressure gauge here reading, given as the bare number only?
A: 14
